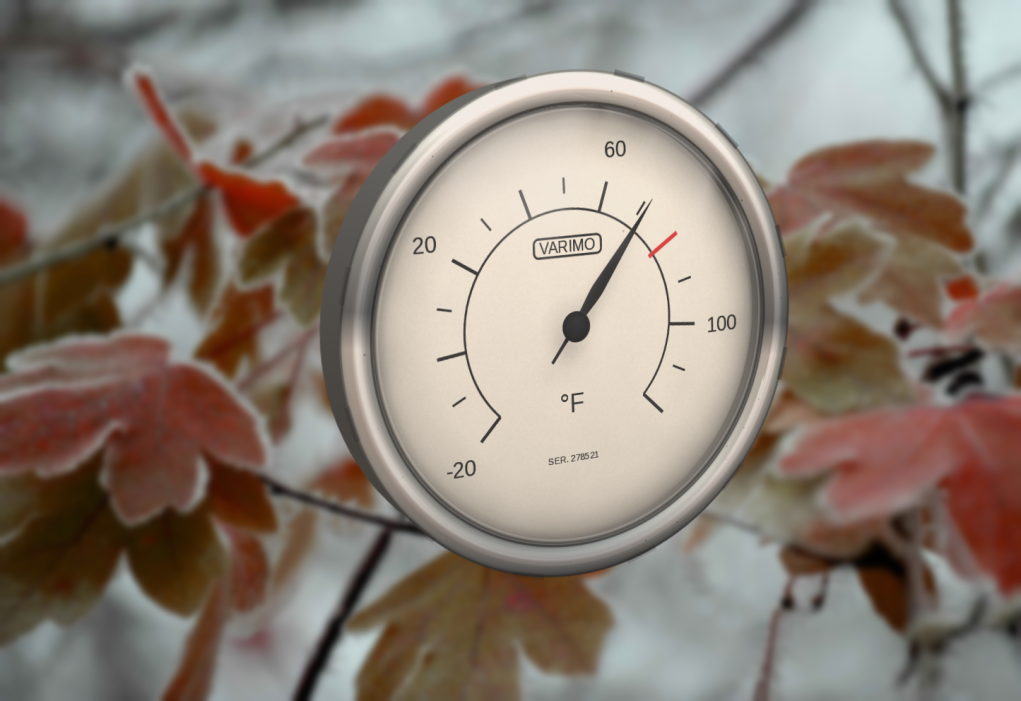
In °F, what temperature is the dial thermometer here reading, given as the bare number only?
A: 70
